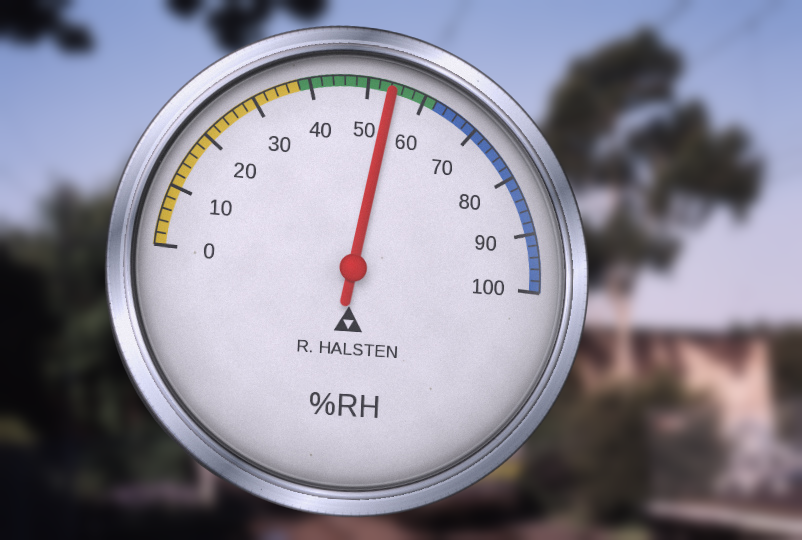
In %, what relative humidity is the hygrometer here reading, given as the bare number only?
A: 54
